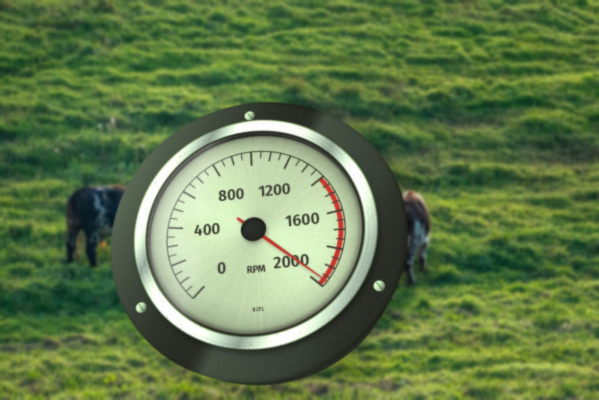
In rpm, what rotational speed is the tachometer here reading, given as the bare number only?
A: 1975
